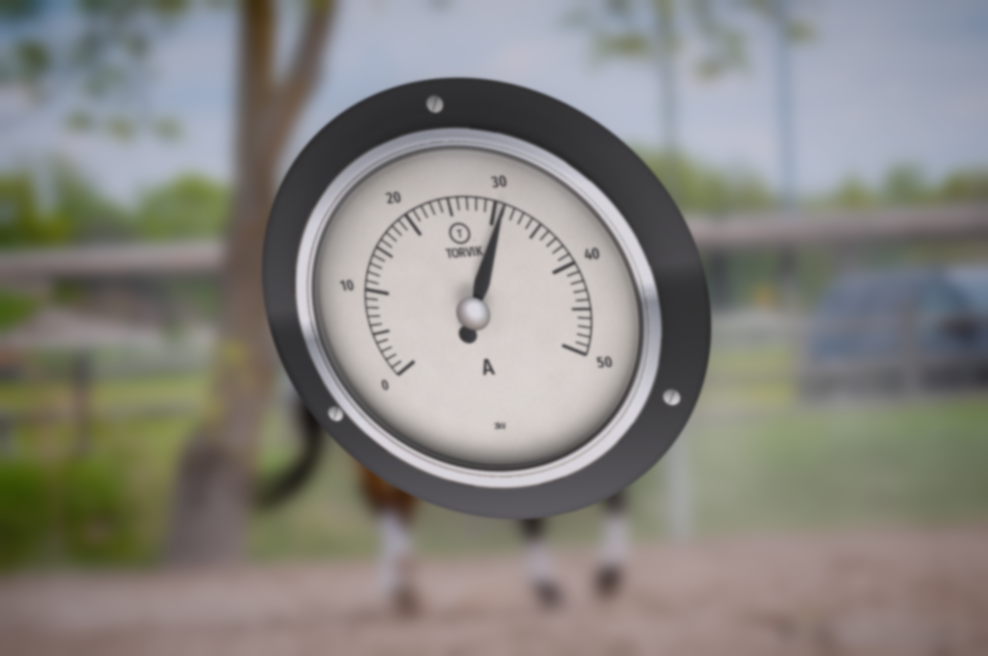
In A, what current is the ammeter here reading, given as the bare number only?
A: 31
